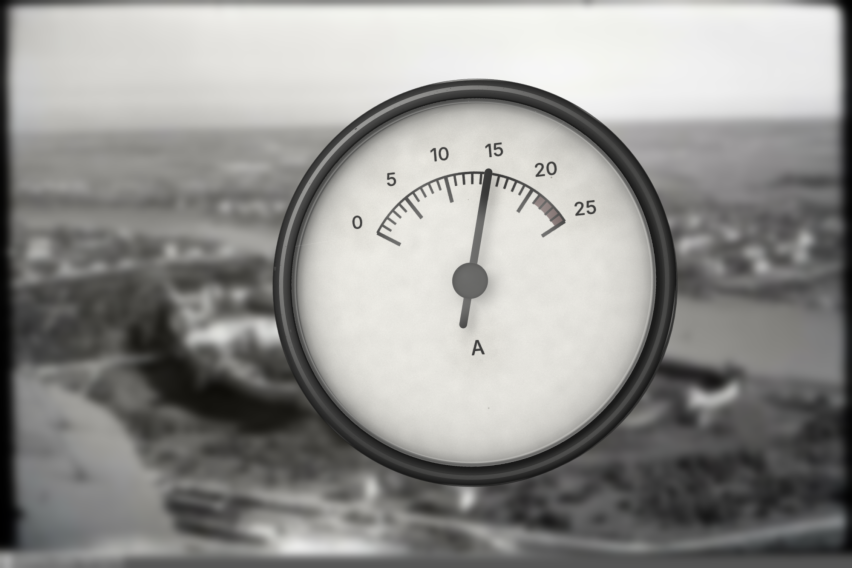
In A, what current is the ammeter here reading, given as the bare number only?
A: 15
